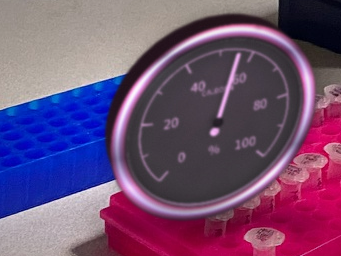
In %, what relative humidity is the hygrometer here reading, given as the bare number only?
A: 55
